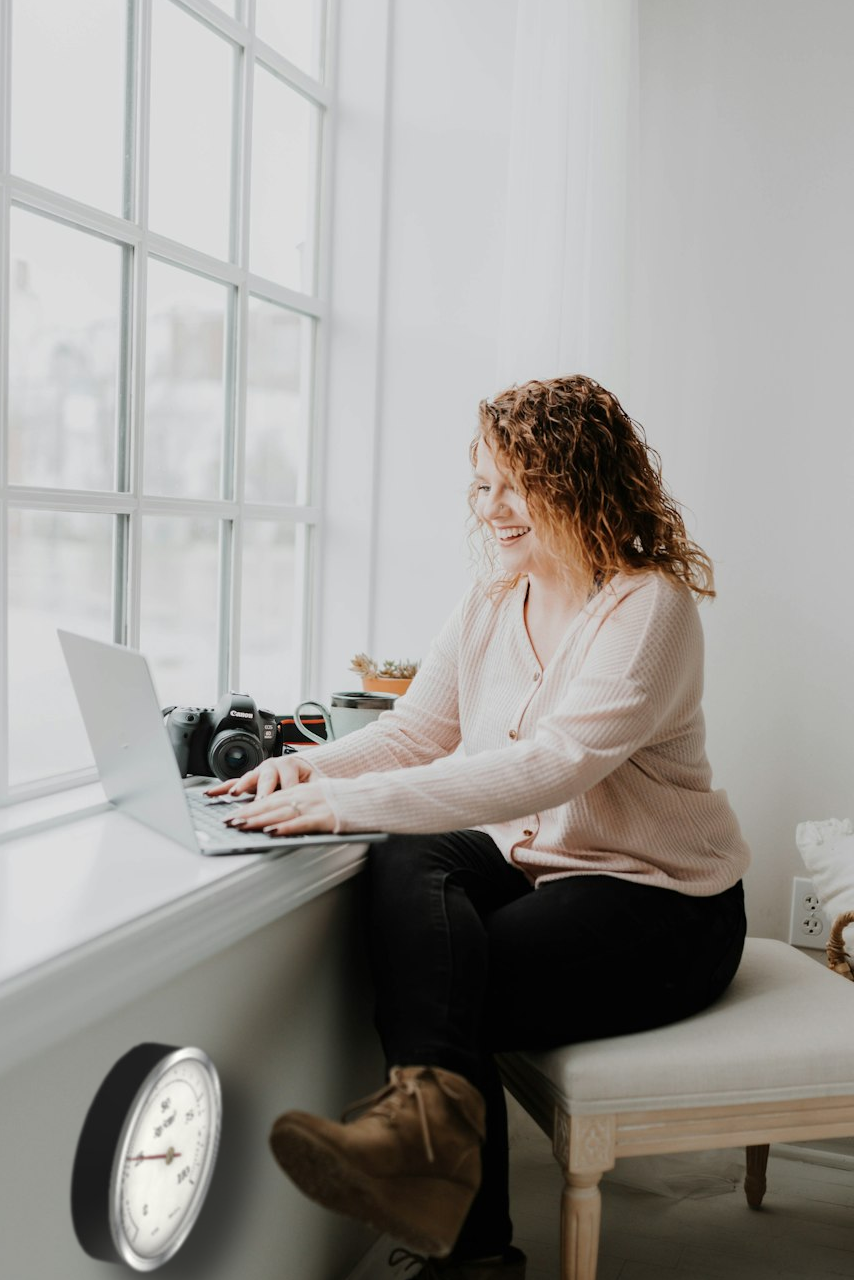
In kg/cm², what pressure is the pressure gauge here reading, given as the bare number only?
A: 25
